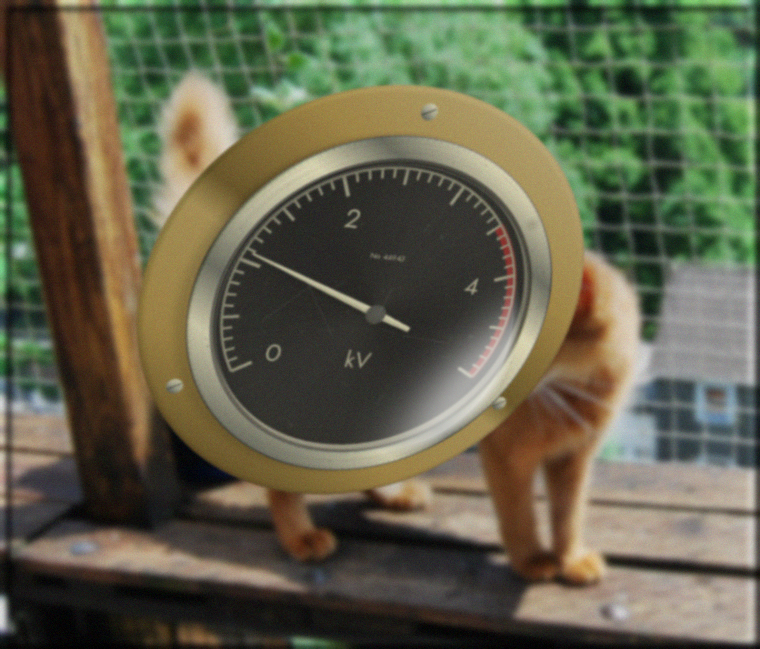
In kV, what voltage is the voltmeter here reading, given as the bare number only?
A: 1.1
